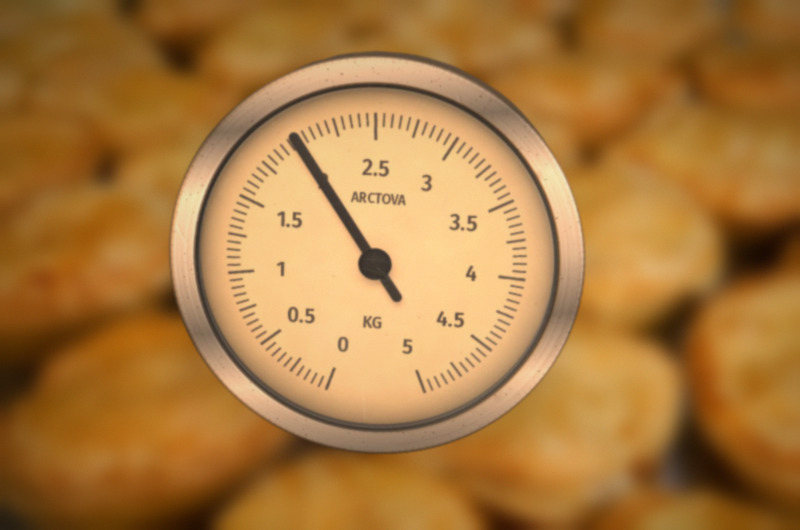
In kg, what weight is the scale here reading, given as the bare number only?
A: 2
